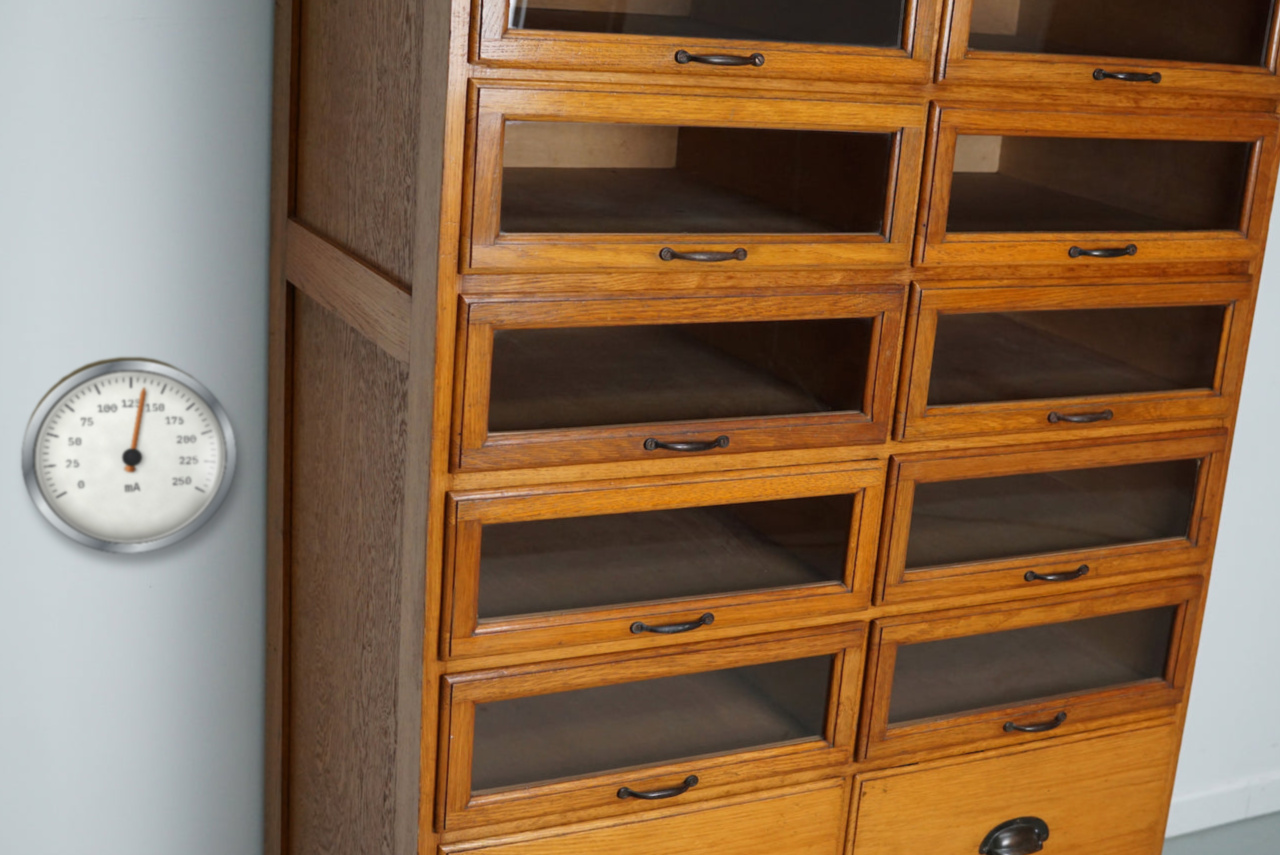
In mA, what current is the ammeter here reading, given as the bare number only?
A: 135
